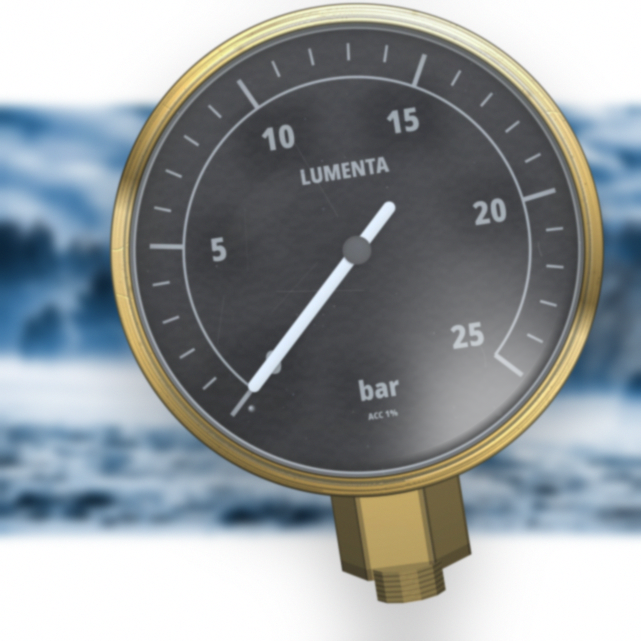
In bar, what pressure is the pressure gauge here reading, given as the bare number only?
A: 0
